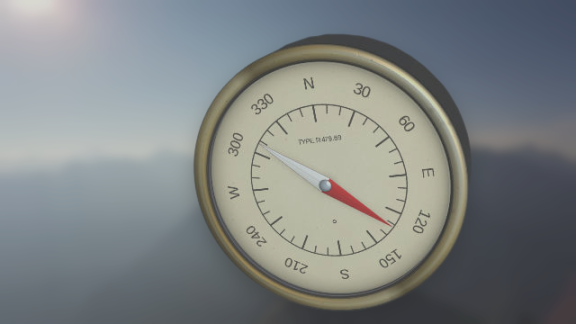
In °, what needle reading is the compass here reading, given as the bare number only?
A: 130
